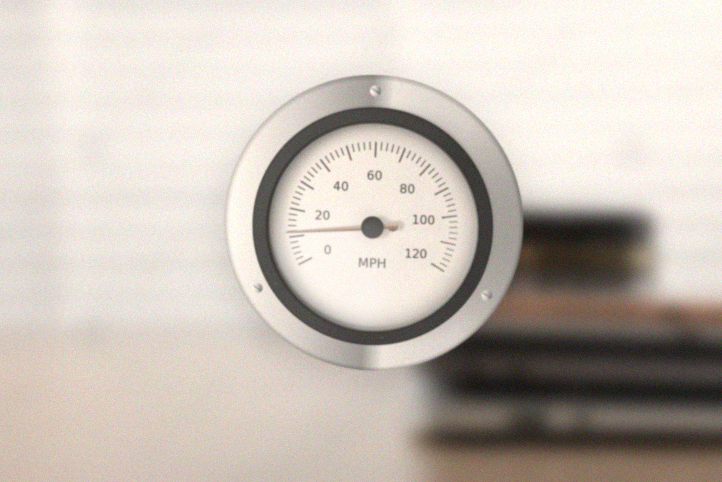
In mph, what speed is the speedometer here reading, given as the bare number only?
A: 12
